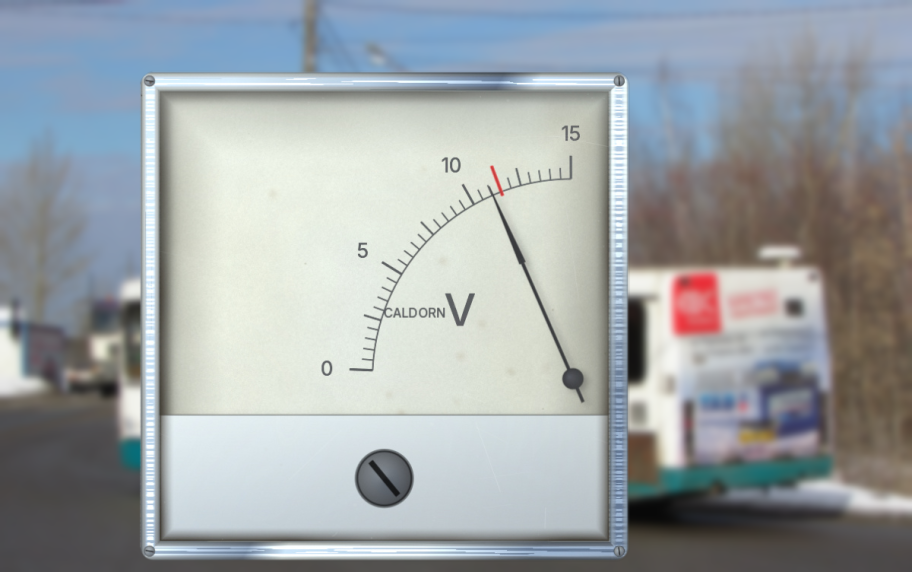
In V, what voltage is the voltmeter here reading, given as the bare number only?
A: 11
